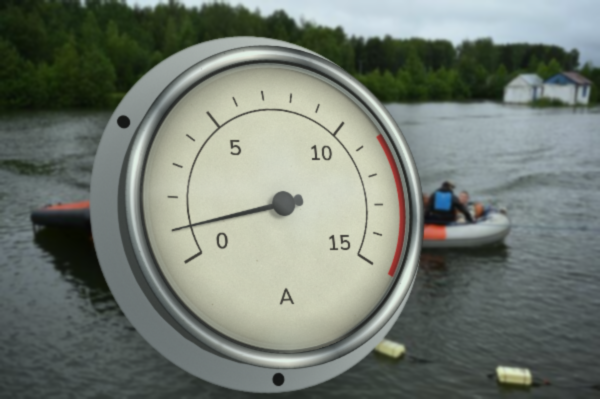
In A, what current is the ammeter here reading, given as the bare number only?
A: 1
